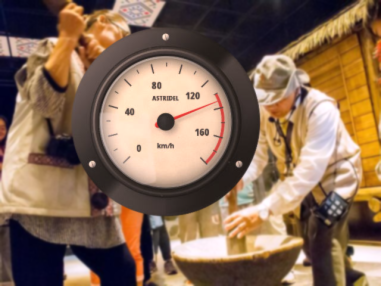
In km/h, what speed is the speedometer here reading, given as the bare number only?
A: 135
